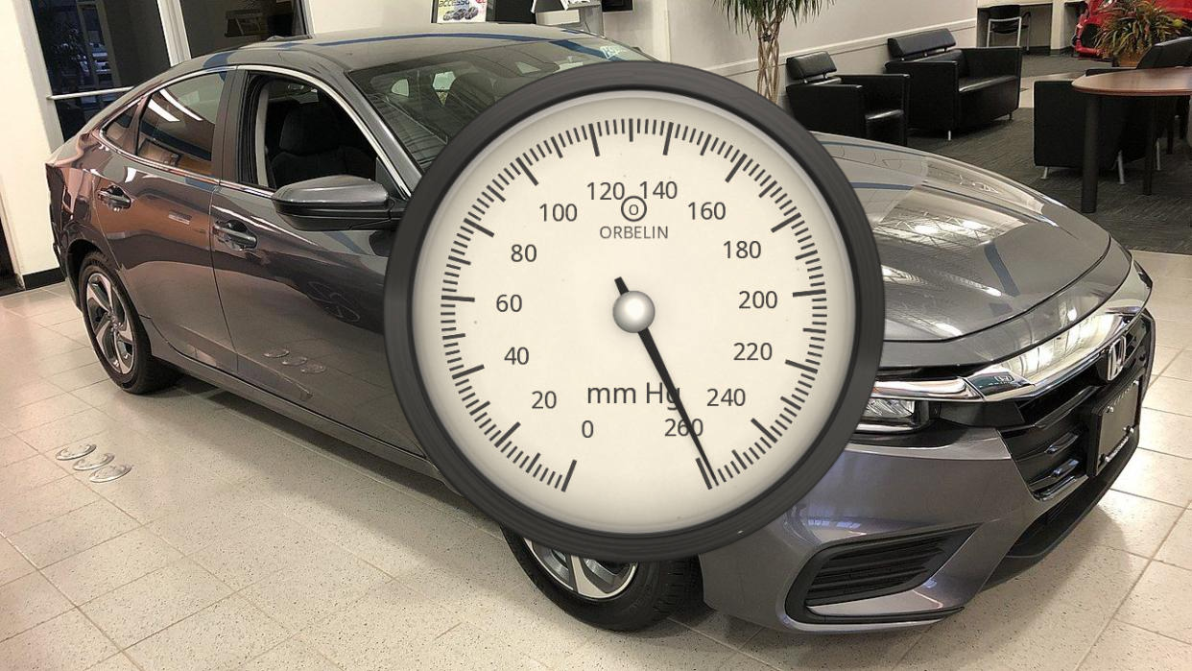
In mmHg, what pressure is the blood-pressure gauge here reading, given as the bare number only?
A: 258
